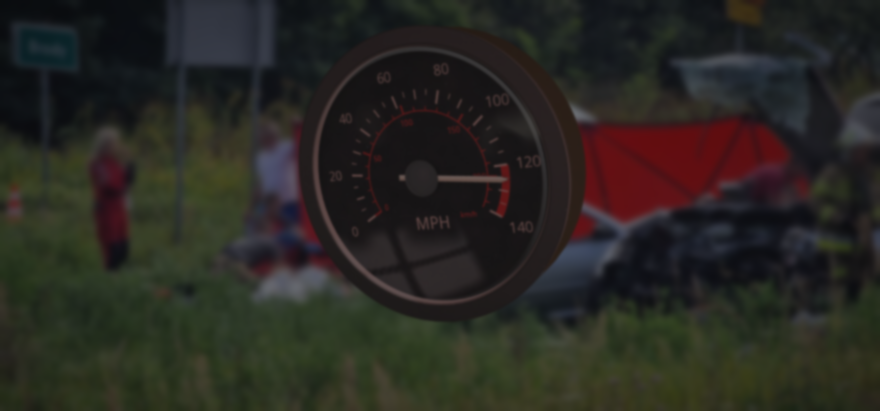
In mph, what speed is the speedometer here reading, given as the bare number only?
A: 125
